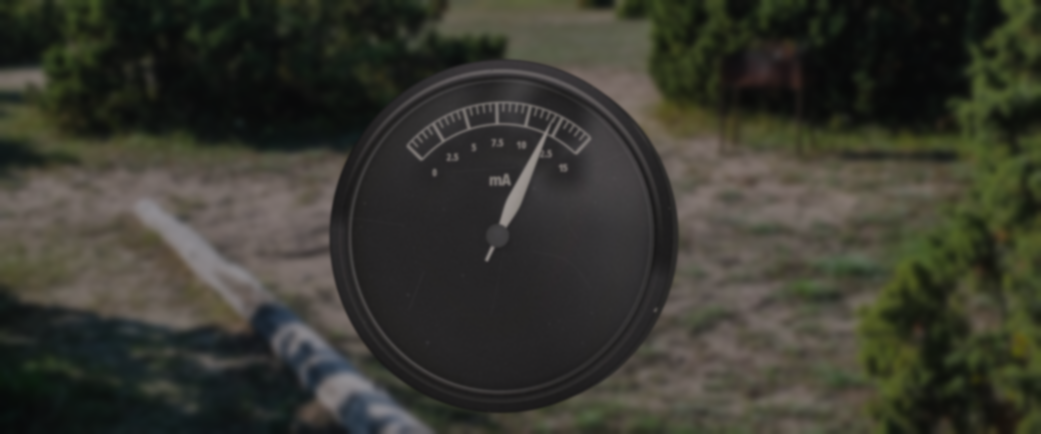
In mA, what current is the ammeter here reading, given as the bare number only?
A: 12
